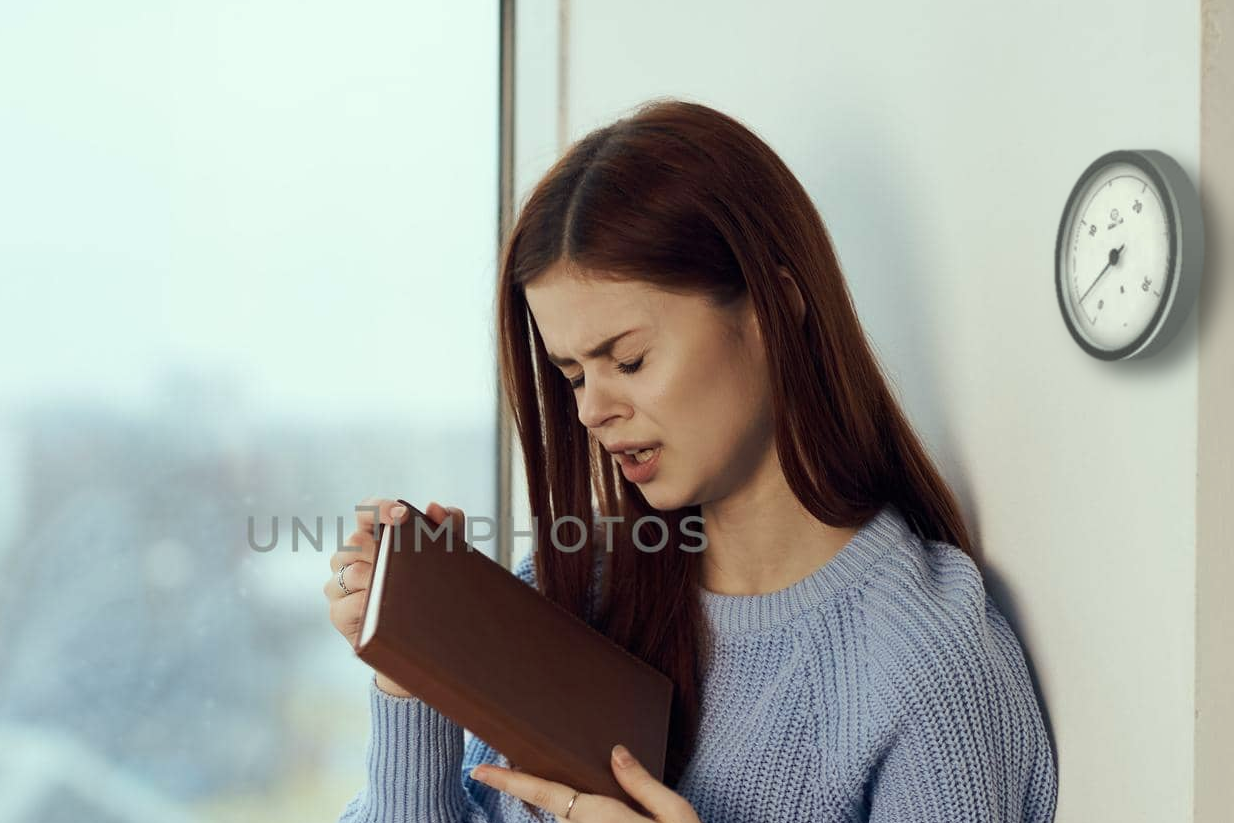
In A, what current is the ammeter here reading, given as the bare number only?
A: 2.5
